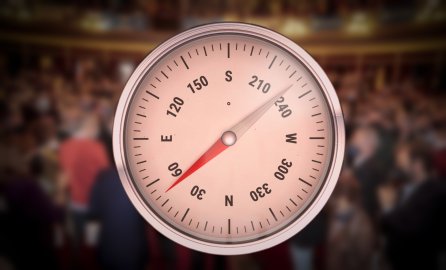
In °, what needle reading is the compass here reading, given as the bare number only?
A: 50
